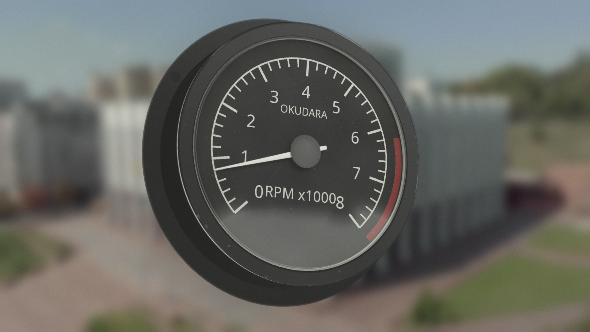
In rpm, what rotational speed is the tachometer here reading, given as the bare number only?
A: 800
